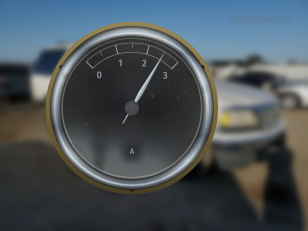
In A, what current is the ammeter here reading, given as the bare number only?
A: 2.5
